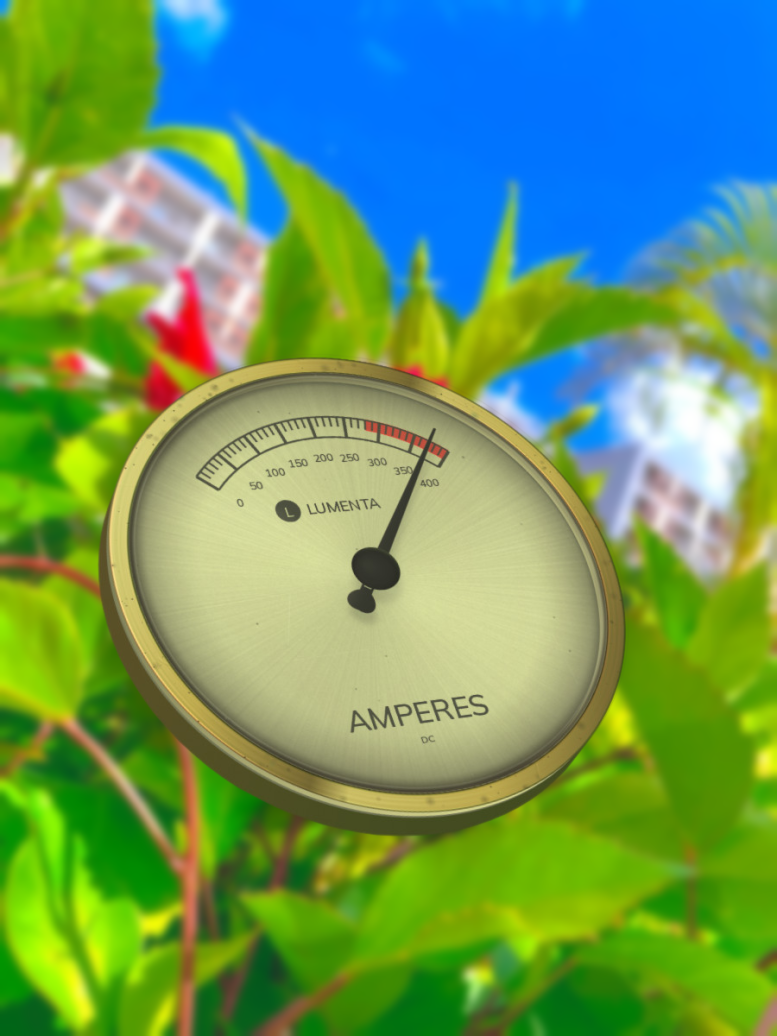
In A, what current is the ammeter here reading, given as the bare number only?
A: 370
